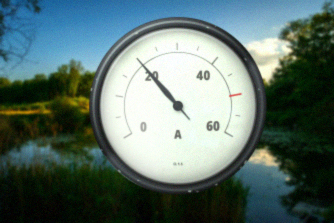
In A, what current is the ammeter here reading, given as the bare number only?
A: 20
